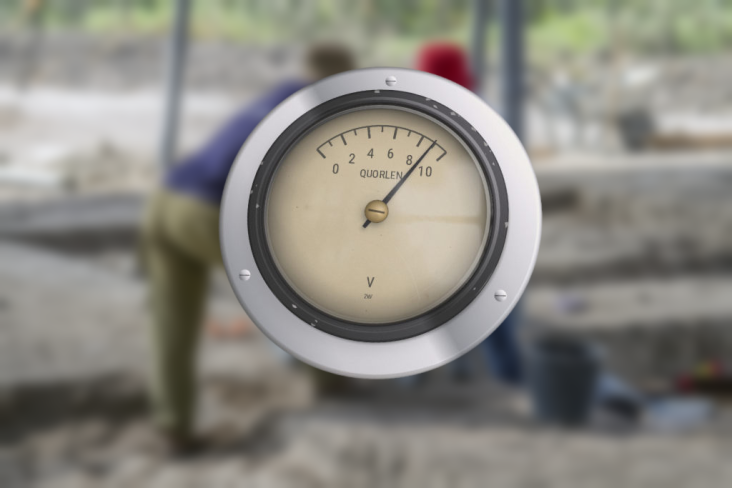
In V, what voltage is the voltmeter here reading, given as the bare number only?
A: 9
